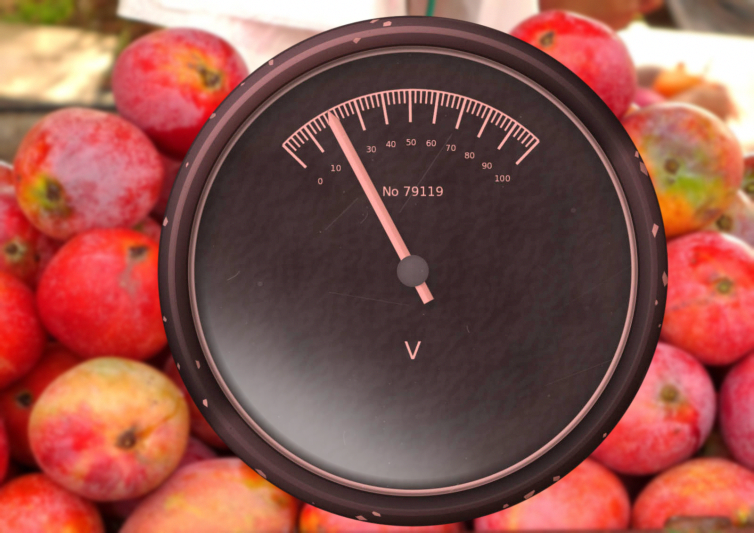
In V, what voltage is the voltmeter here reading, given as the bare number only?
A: 20
